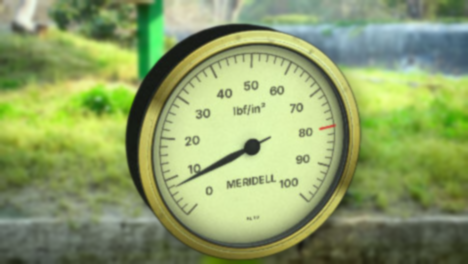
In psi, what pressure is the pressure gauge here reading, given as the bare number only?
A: 8
